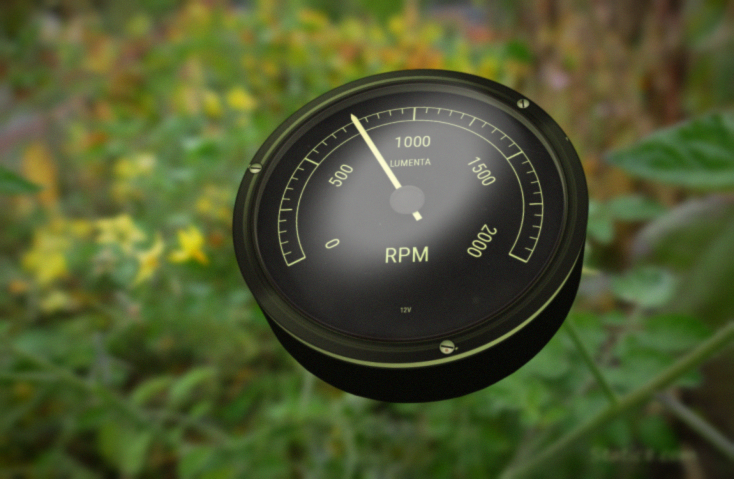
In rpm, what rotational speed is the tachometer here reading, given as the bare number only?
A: 750
